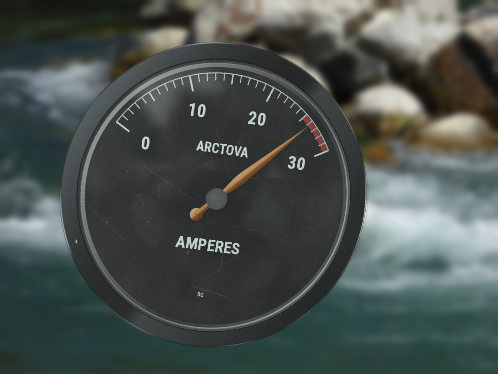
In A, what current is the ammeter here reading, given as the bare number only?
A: 26
